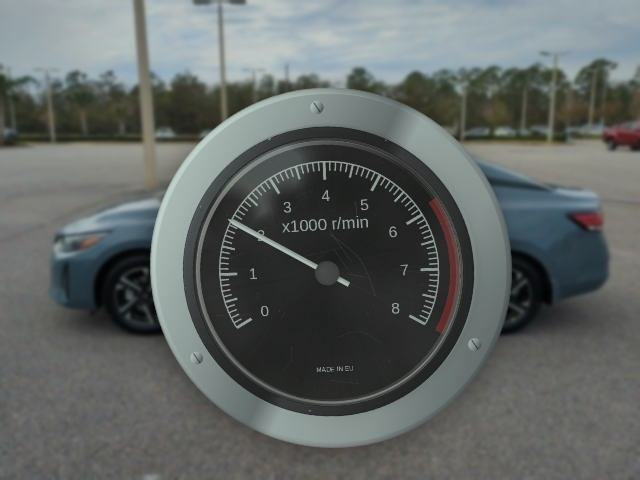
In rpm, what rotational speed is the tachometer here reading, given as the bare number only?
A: 2000
